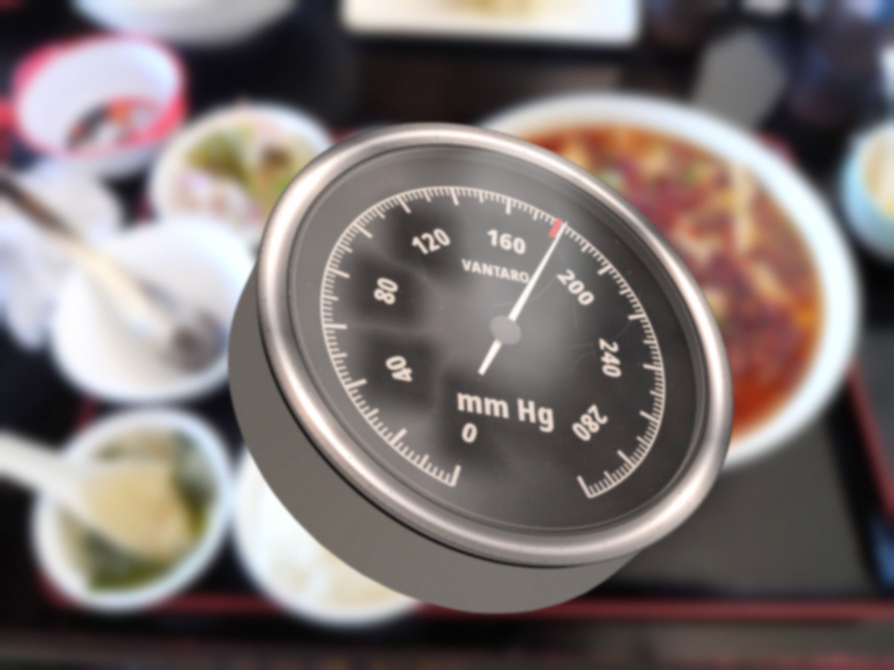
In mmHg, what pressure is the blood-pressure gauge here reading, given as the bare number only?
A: 180
